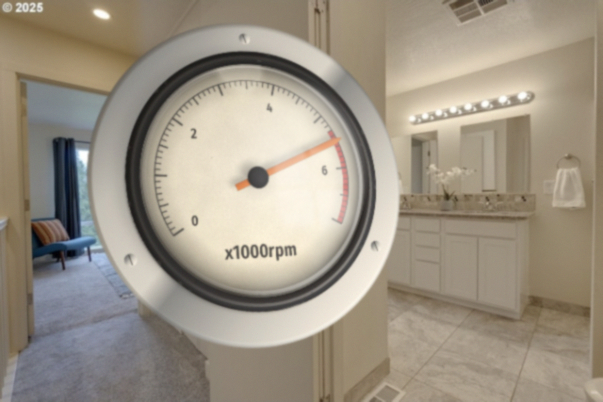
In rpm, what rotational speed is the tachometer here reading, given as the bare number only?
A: 5500
